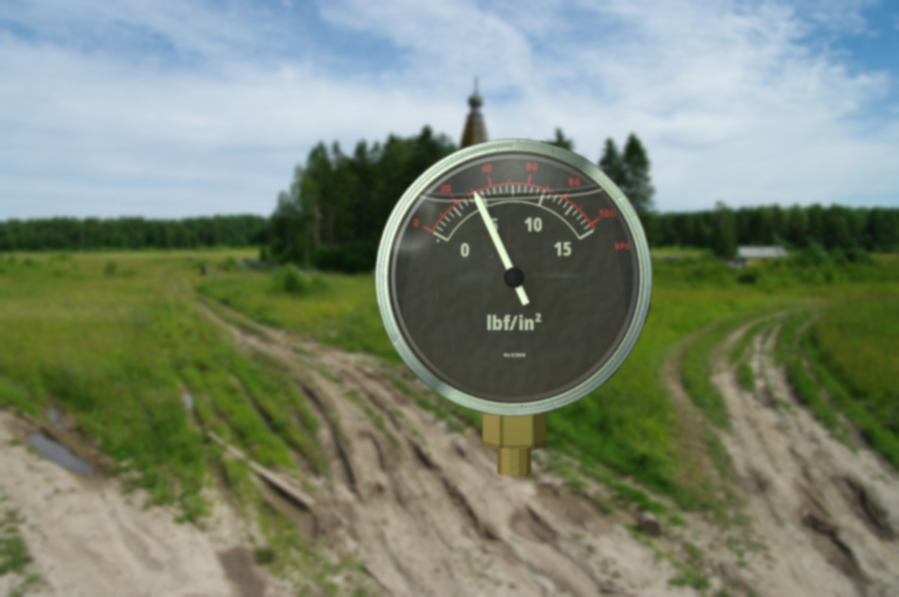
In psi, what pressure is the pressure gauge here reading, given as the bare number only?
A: 4.5
